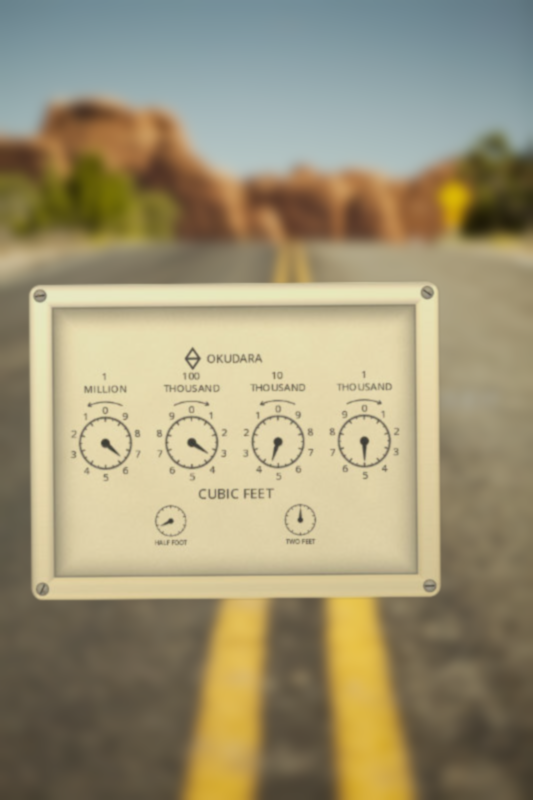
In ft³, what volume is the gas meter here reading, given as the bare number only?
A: 634500
